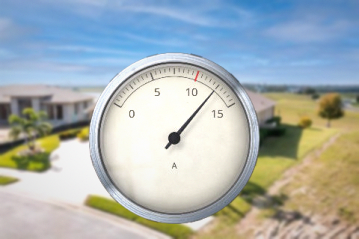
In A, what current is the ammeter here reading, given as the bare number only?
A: 12.5
